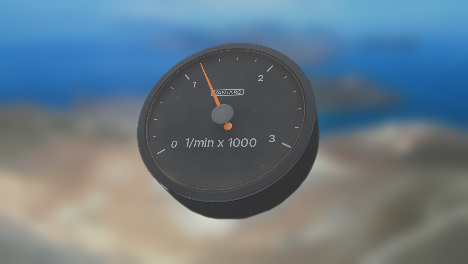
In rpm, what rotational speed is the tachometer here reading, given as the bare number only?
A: 1200
